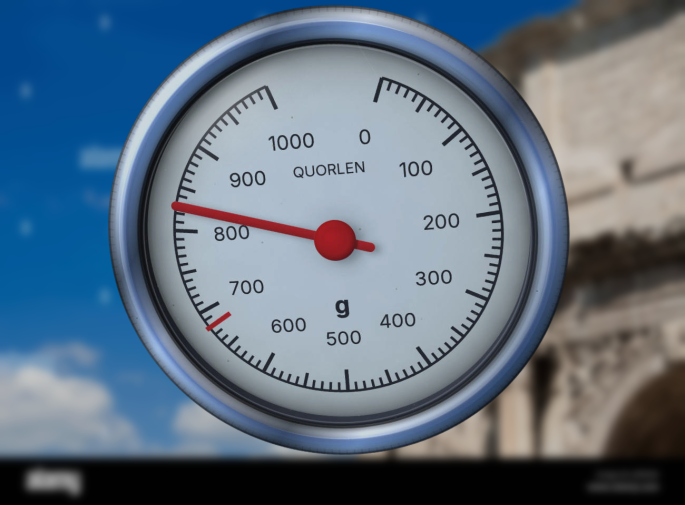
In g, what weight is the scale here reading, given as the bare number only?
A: 830
